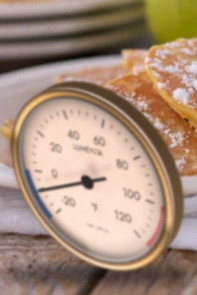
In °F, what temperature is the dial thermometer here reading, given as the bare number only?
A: -8
